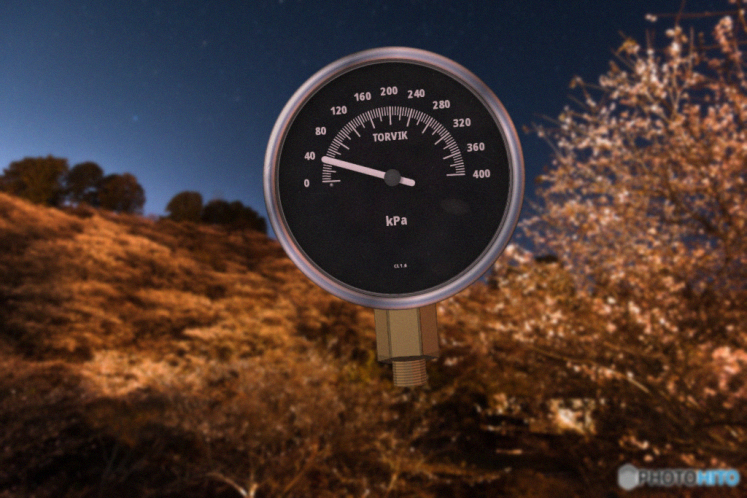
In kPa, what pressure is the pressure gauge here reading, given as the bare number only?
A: 40
